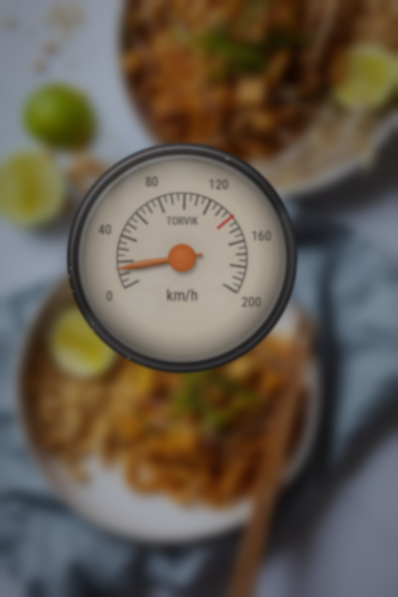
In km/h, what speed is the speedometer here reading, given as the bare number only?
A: 15
